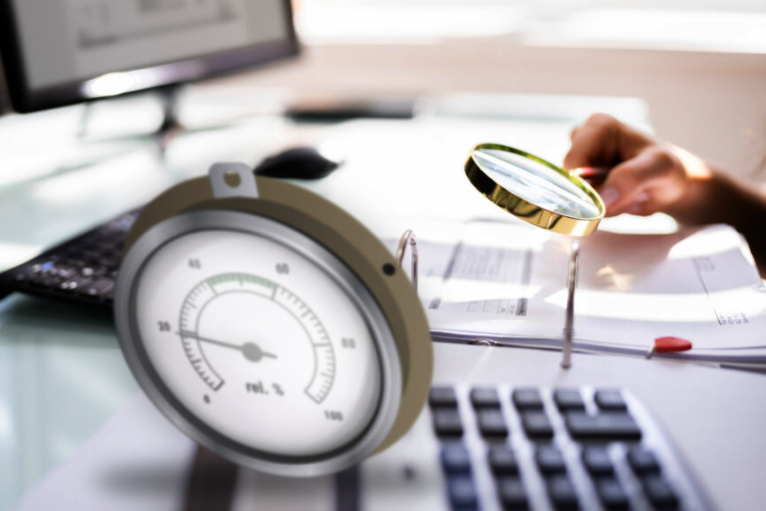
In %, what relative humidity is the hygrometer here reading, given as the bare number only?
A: 20
